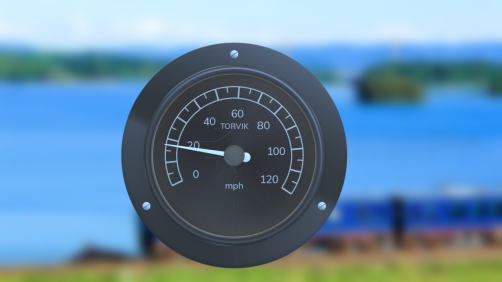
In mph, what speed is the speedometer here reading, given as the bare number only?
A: 17.5
